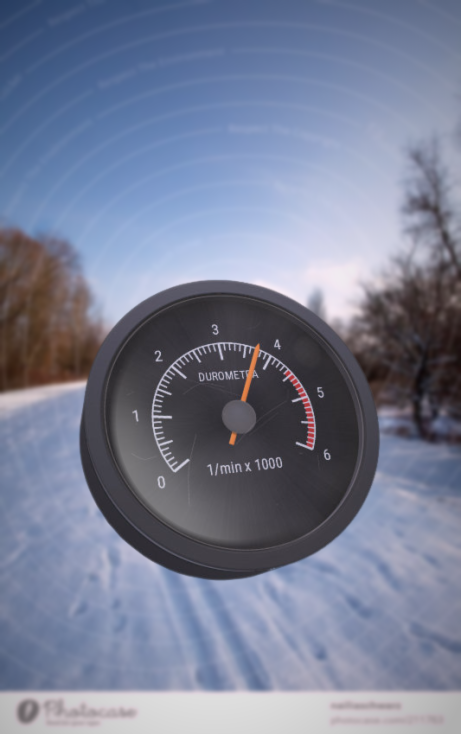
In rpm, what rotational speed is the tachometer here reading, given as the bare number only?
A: 3700
